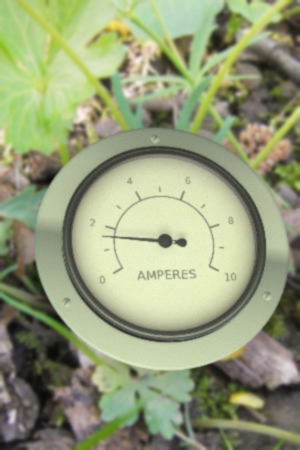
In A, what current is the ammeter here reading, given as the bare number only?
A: 1.5
